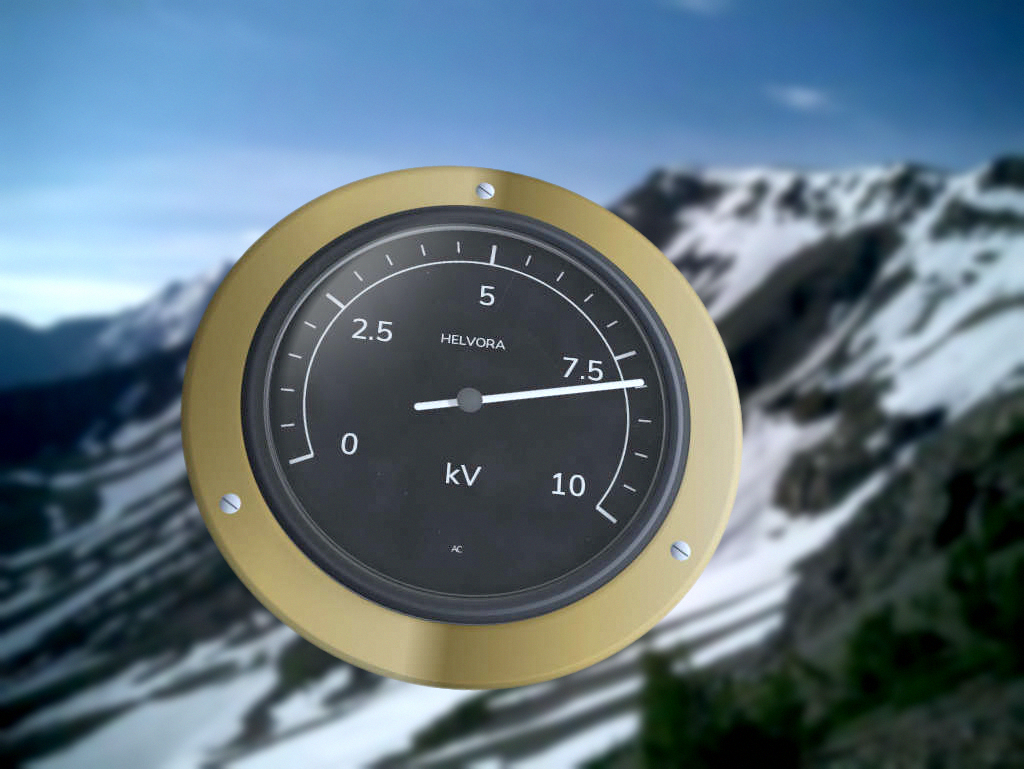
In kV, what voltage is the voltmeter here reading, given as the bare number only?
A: 8
